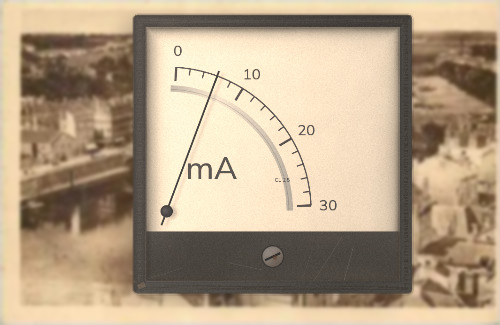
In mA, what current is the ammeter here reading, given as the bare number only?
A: 6
